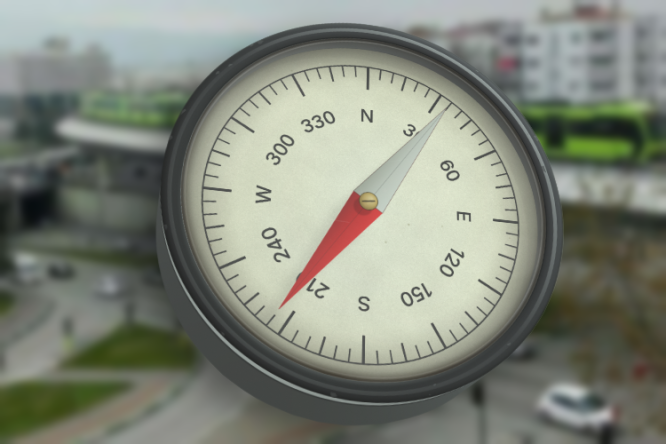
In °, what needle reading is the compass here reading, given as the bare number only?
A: 215
